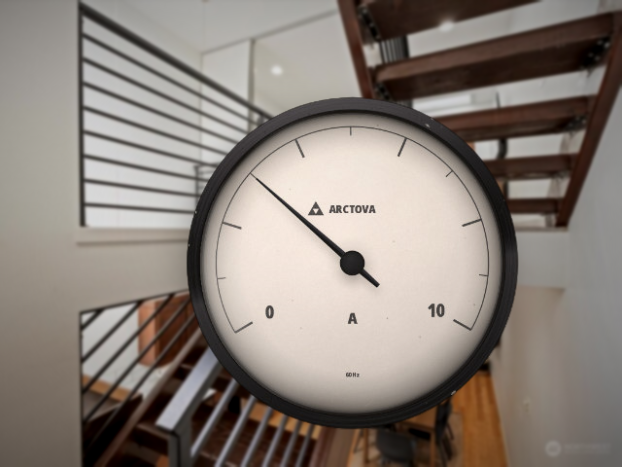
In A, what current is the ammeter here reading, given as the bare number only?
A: 3
